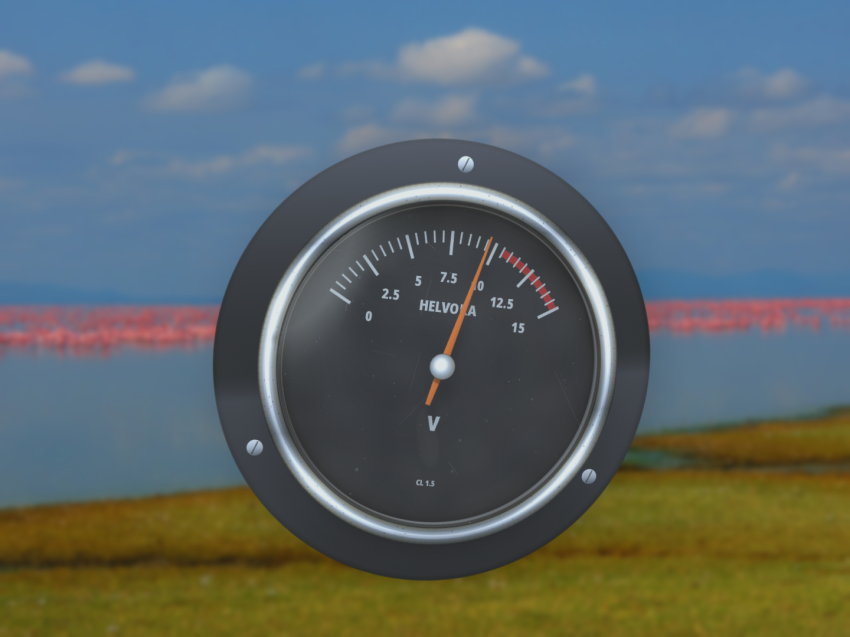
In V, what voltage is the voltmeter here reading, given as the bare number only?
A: 9.5
